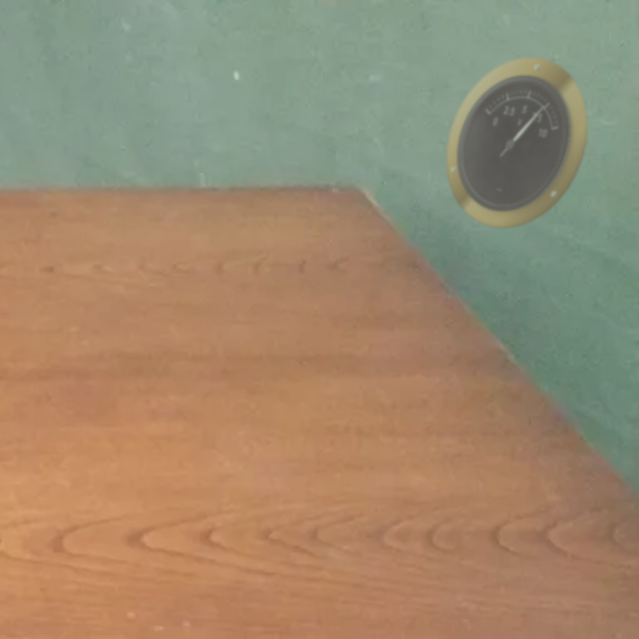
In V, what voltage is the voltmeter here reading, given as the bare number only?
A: 7.5
